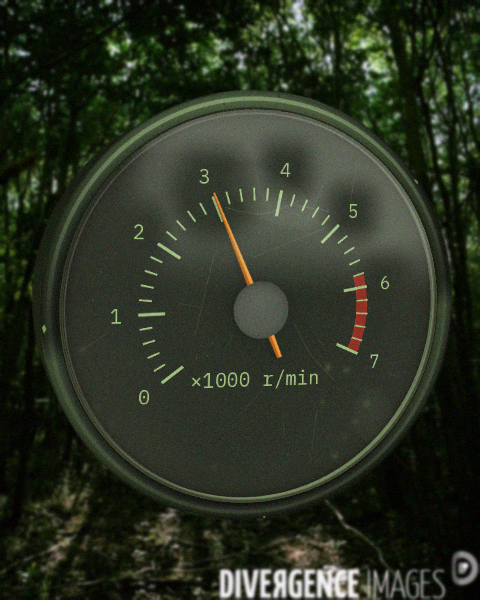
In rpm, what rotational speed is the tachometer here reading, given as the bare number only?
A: 3000
